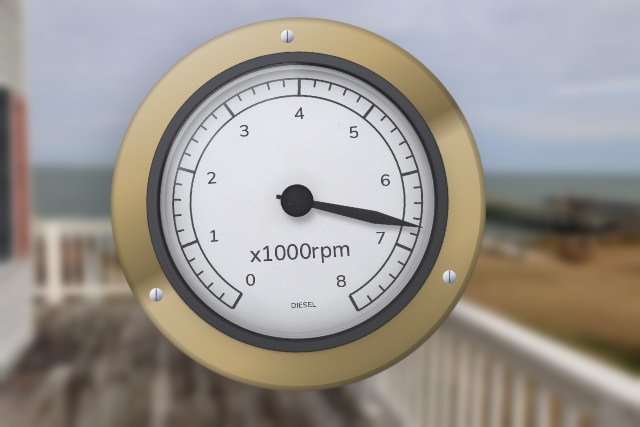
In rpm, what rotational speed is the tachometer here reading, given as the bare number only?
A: 6700
